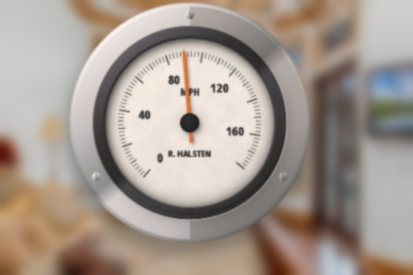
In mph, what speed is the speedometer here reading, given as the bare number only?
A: 90
